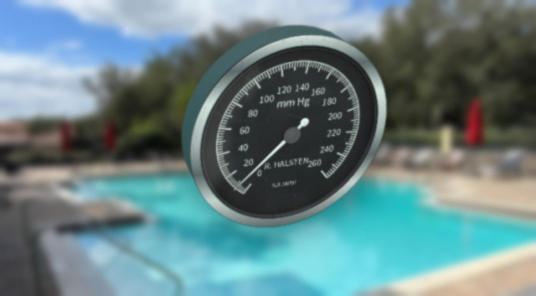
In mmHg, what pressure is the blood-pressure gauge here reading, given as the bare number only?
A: 10
